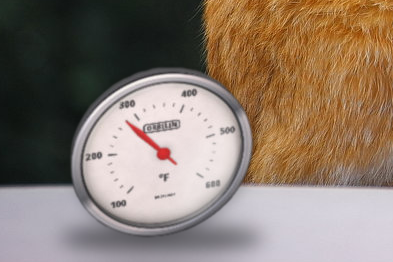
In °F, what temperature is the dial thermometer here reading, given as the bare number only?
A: 280
